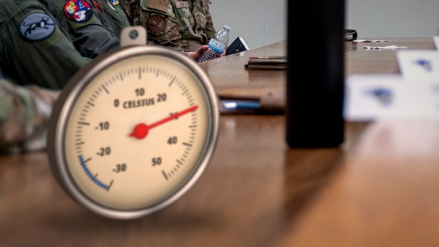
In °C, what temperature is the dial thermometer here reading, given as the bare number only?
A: 30
